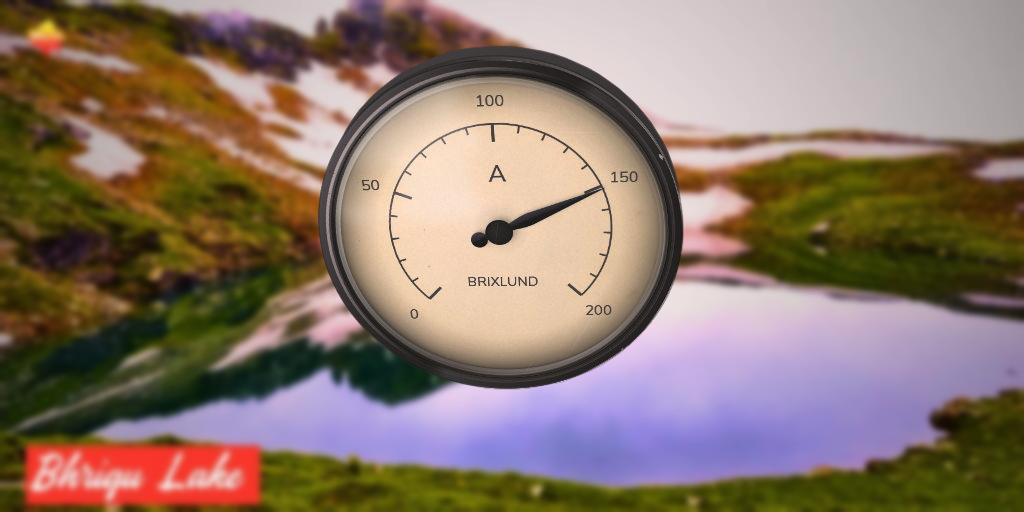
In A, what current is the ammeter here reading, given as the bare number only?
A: 150
